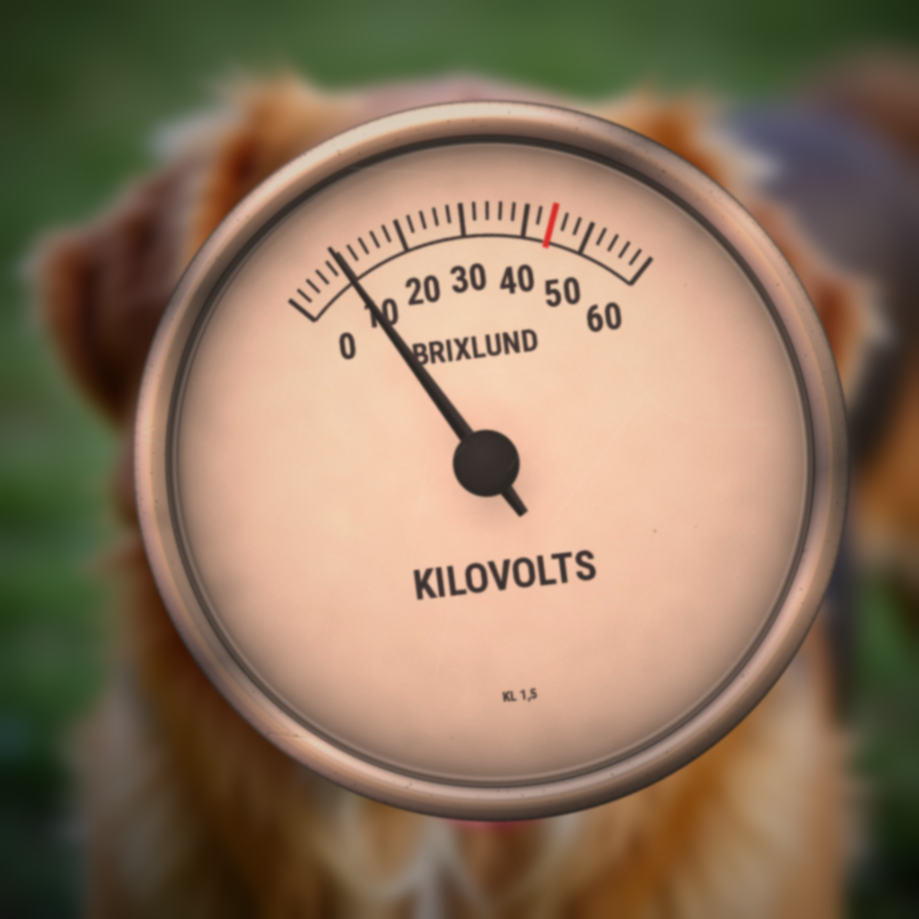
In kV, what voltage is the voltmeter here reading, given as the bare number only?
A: 10
